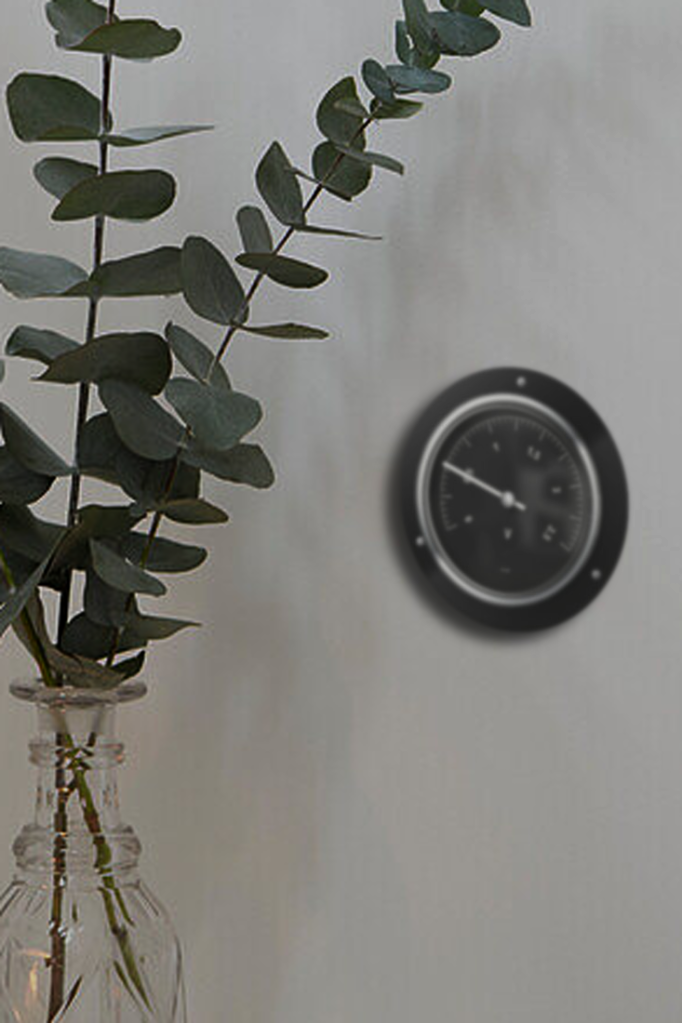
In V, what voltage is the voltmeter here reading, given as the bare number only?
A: 0.5
